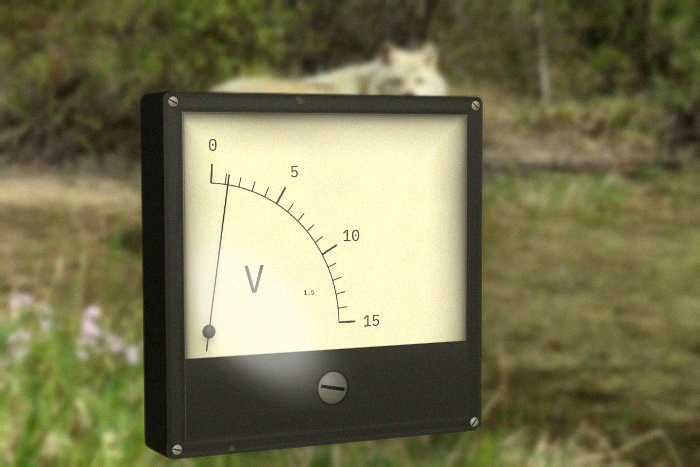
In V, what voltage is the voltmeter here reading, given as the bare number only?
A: 1
